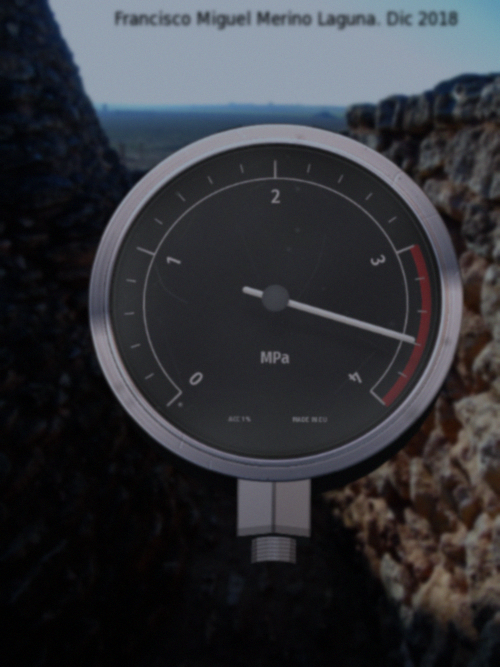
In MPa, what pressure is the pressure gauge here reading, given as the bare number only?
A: 3.6
